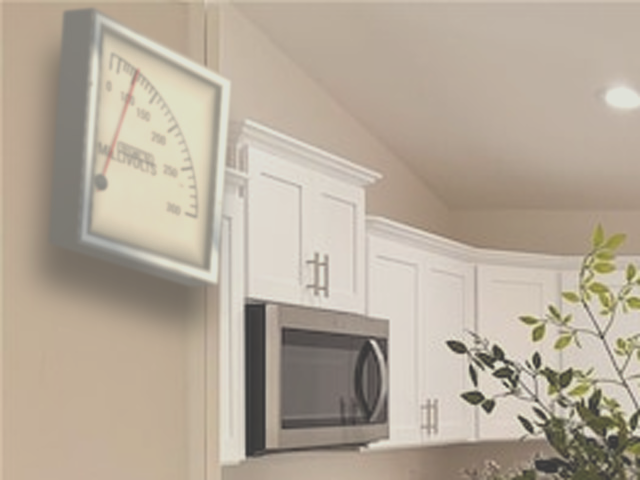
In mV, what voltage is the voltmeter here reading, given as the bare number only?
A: 100
